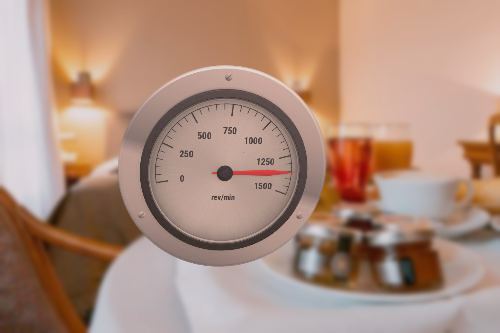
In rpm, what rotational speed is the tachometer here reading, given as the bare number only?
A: 1350
